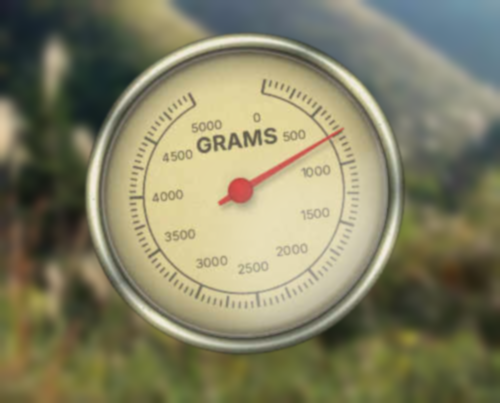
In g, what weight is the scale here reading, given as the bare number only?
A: 750
